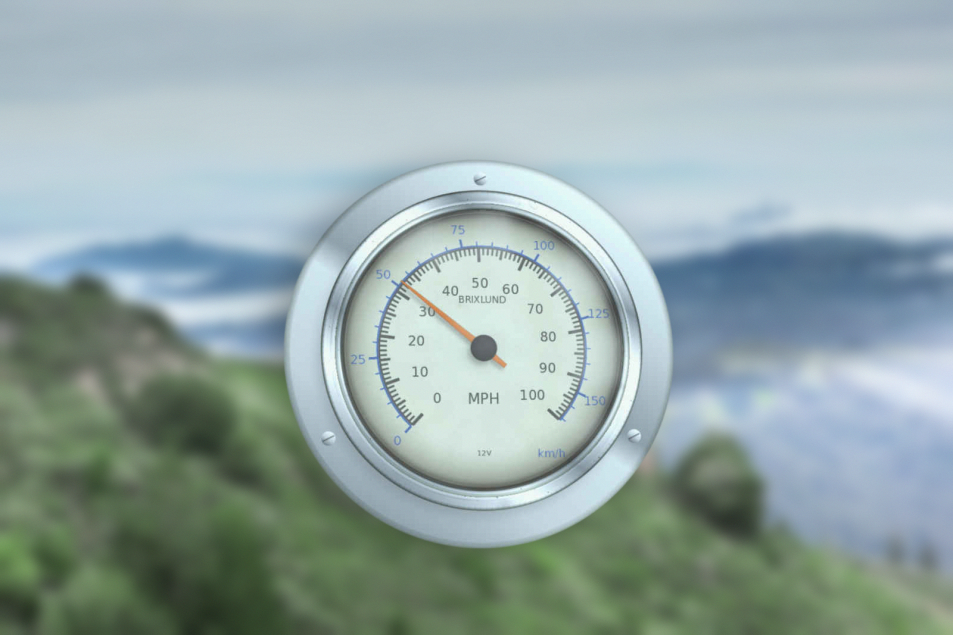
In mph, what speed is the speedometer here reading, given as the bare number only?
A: 32
